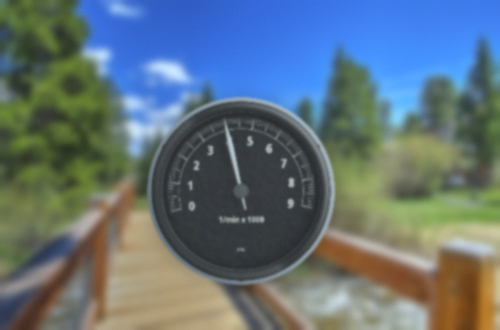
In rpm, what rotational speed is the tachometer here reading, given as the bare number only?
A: 4000
